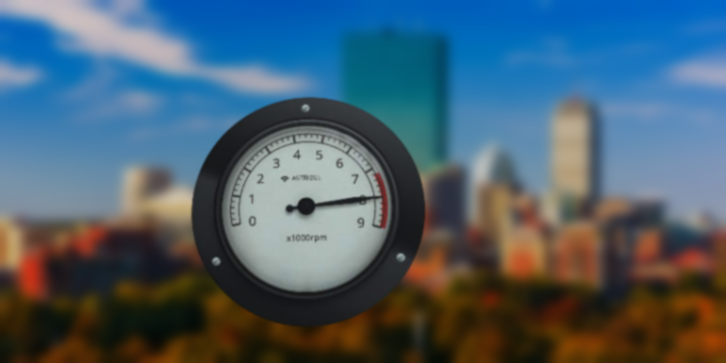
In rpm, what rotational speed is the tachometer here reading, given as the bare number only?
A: 8000
